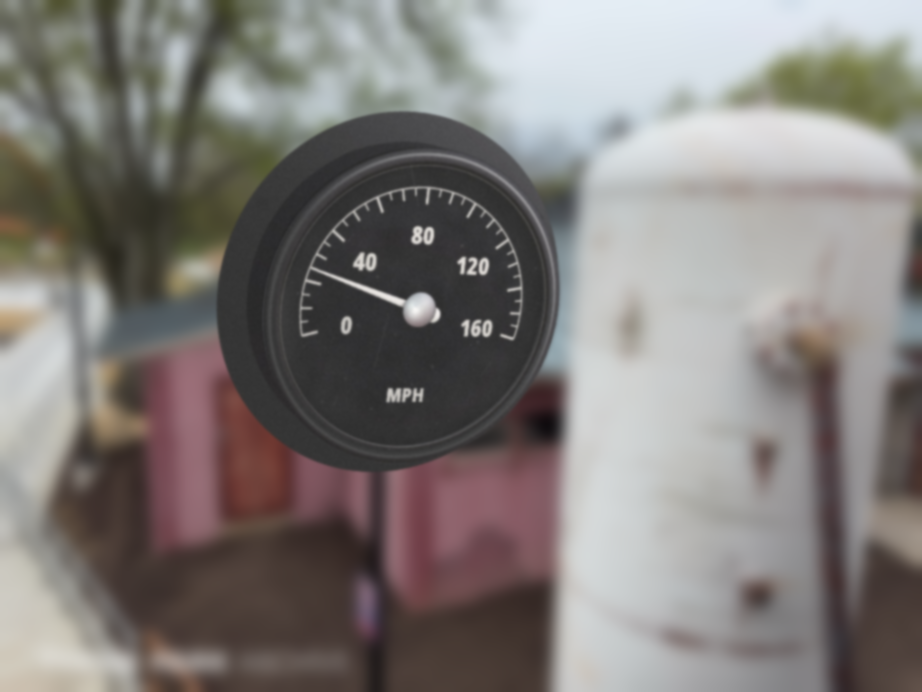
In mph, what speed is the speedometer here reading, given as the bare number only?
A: 25
